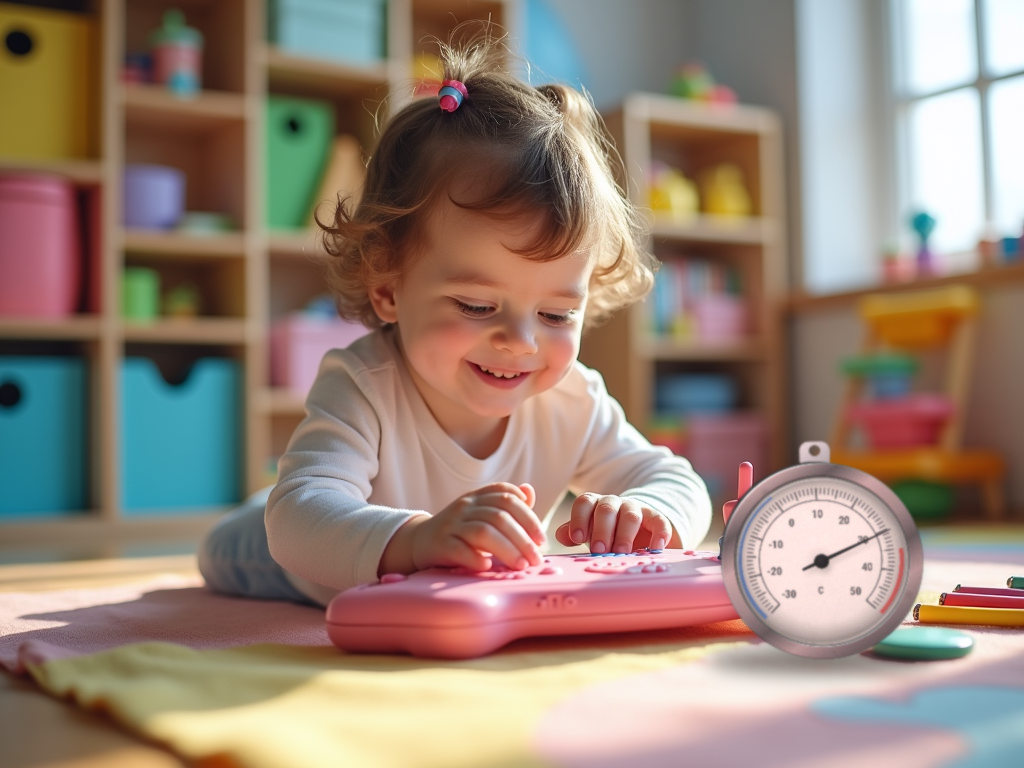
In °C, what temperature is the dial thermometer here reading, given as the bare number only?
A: 30
